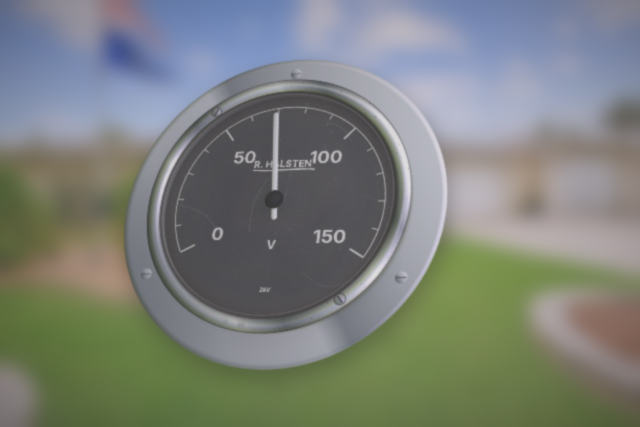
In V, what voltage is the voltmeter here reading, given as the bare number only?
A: 70
